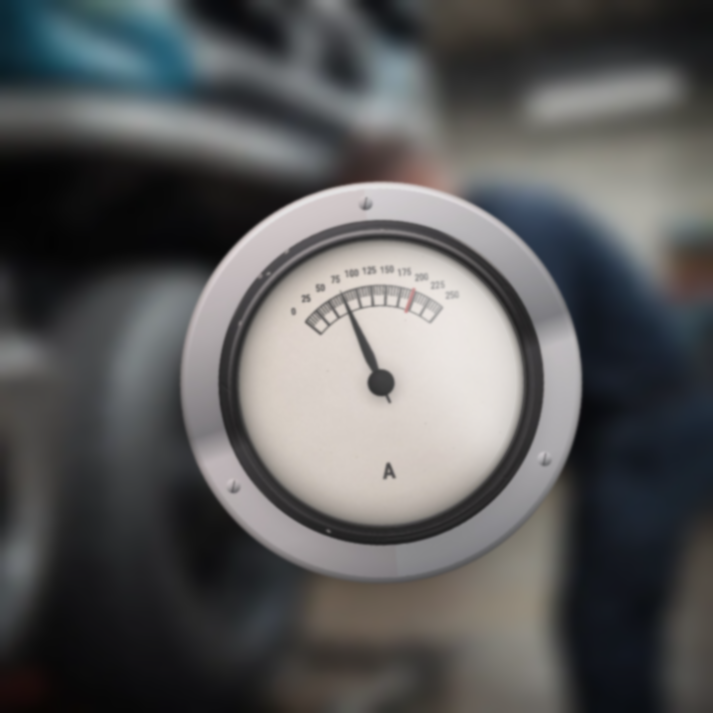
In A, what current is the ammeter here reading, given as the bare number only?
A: 75
